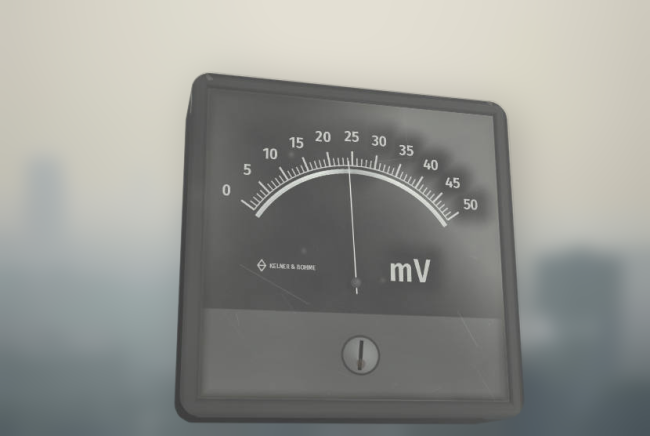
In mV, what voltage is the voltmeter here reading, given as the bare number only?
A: 24
